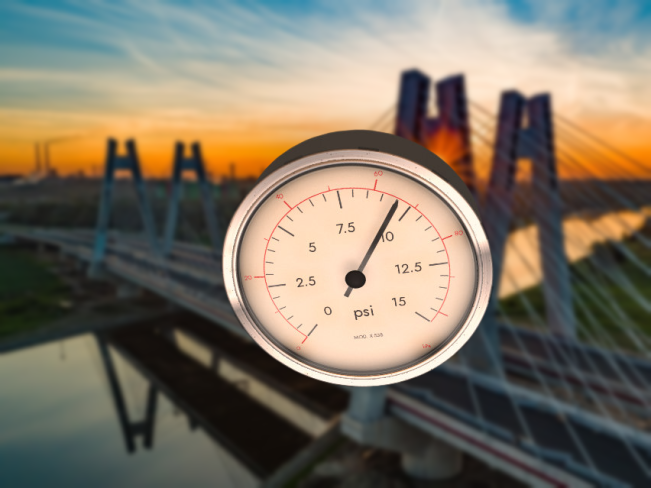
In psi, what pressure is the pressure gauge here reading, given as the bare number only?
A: 9.5
